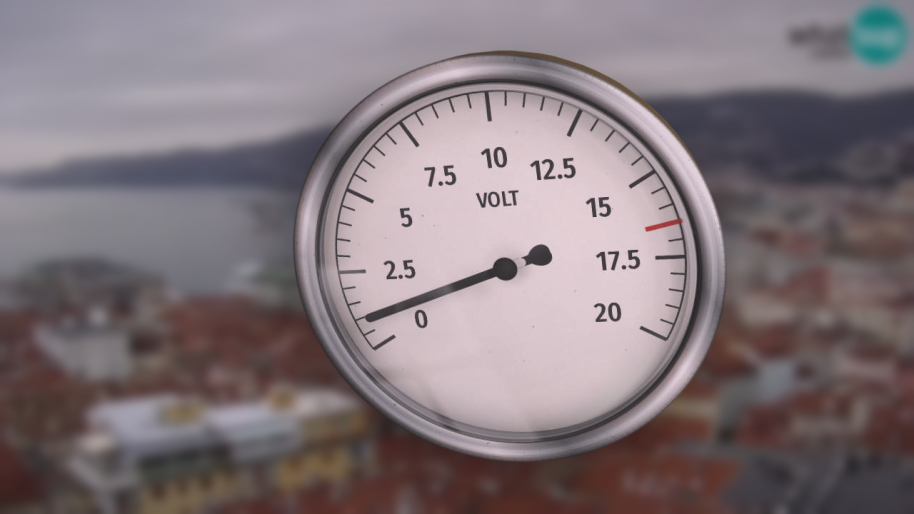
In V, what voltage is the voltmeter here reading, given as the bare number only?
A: 1
